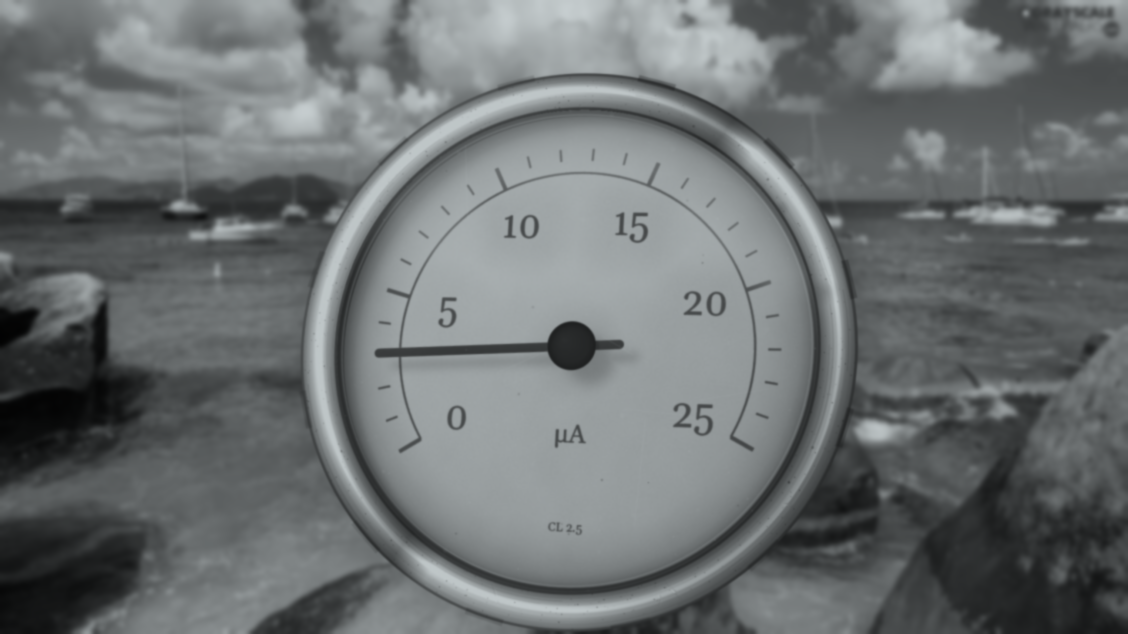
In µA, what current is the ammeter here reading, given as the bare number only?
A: 3
